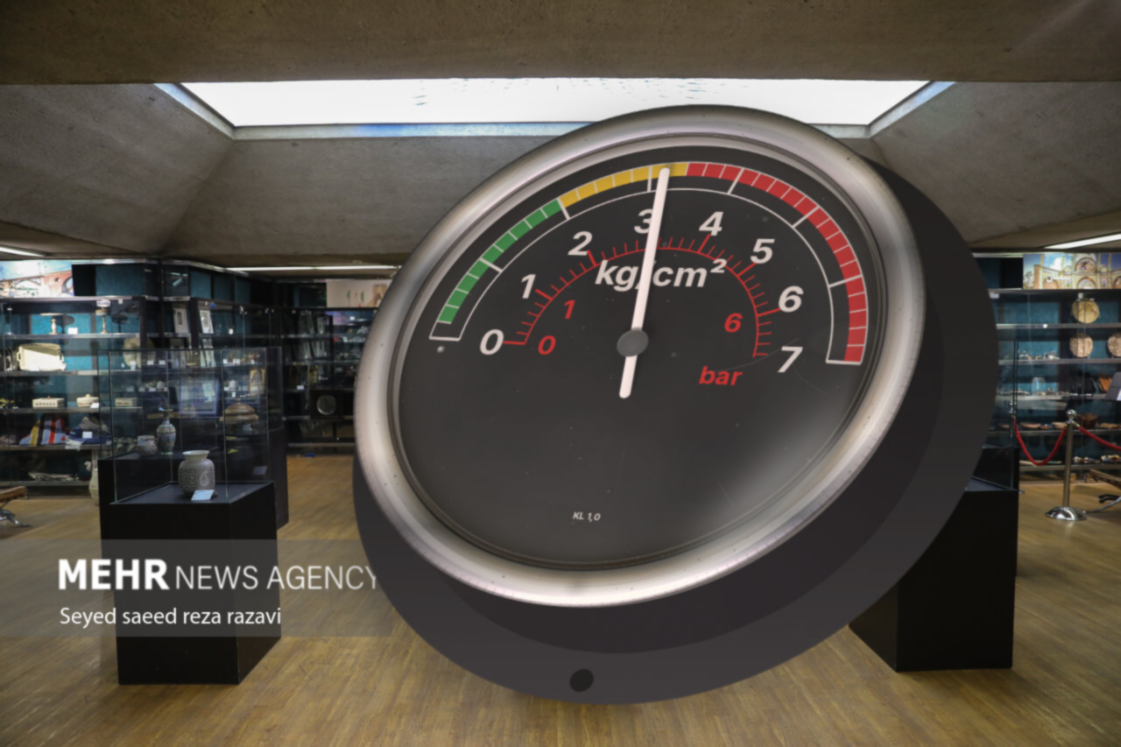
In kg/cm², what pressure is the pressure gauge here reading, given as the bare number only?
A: 3.2
